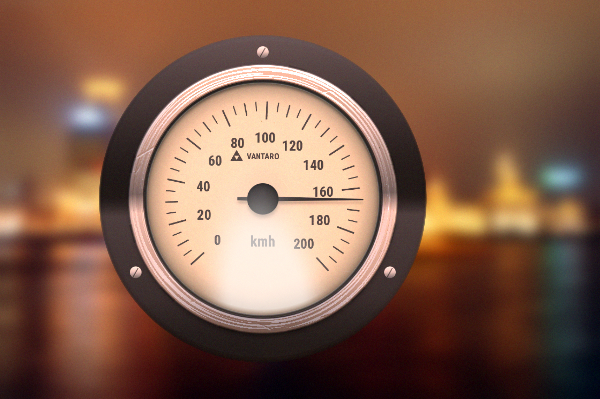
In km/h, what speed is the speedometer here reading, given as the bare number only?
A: 165
